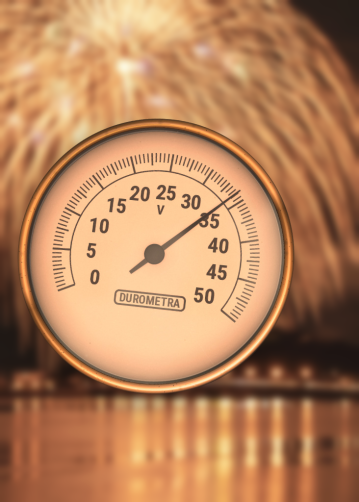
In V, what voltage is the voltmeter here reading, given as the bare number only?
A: 34
